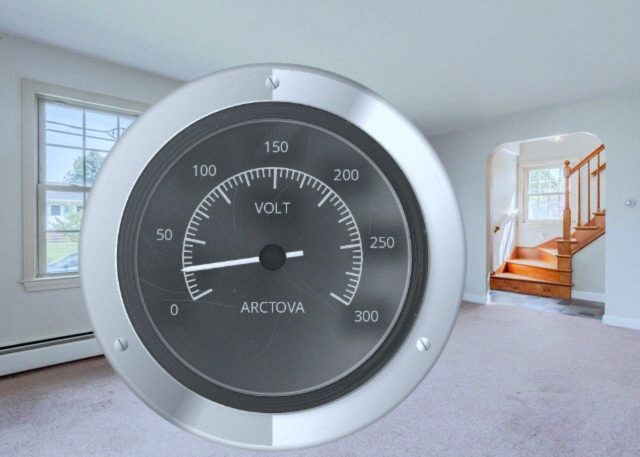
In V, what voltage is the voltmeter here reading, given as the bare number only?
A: 25
